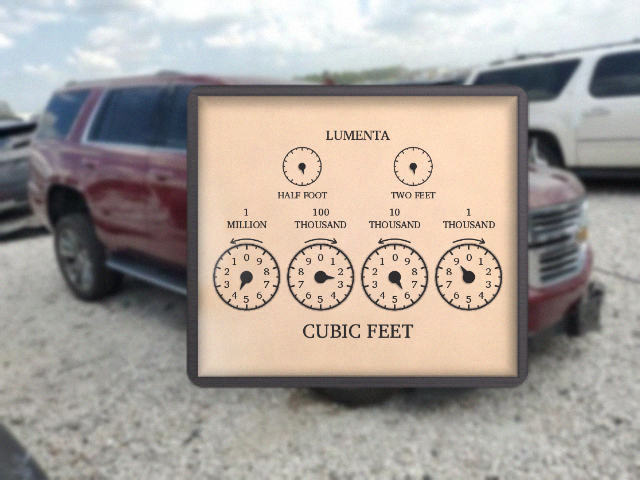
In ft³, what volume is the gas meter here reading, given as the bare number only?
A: 425900
